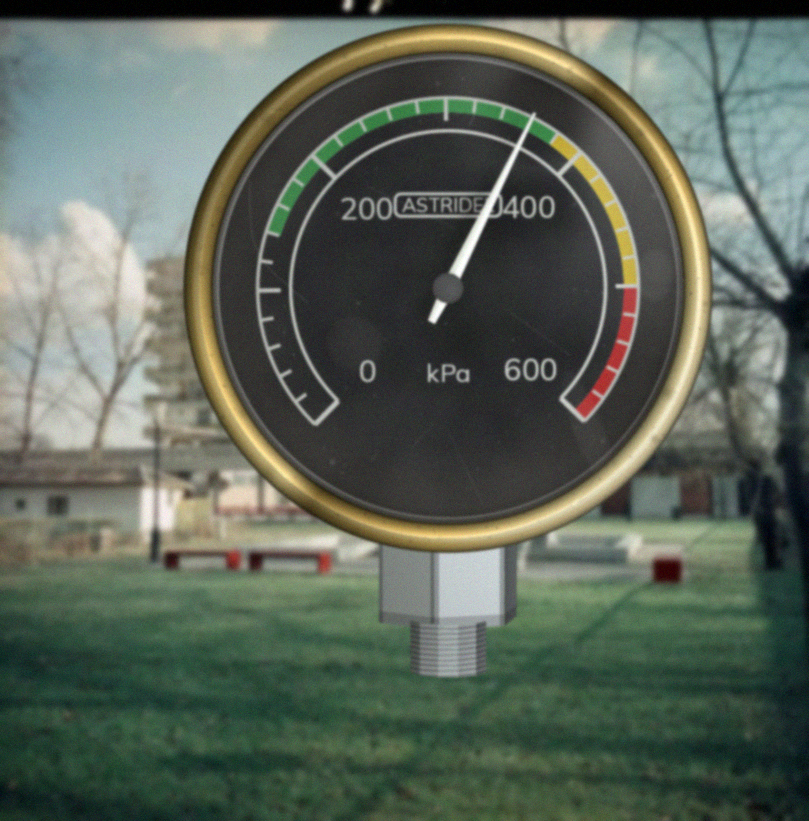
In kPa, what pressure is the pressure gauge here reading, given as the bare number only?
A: 360
